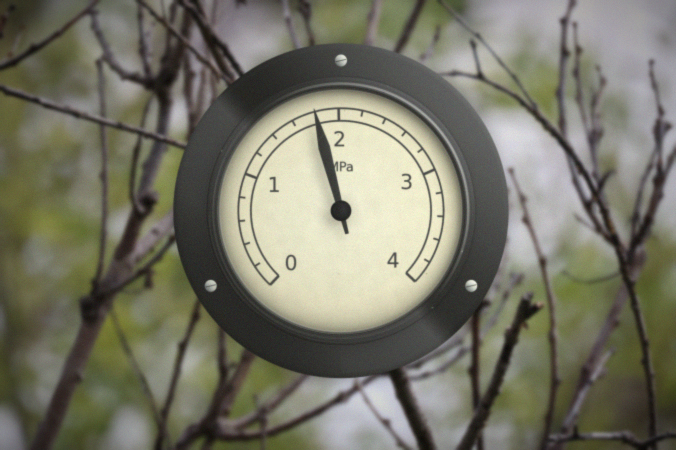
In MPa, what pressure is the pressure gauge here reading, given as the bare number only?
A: 1.8
